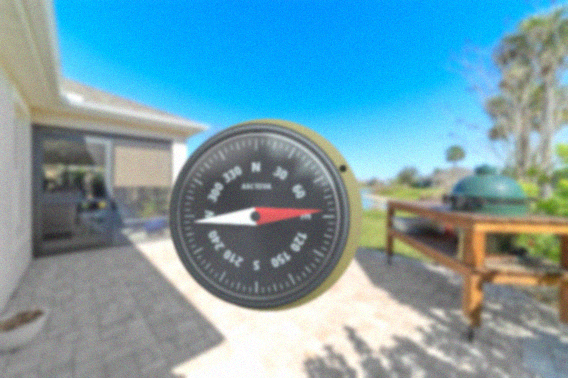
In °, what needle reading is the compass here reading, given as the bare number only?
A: 85
